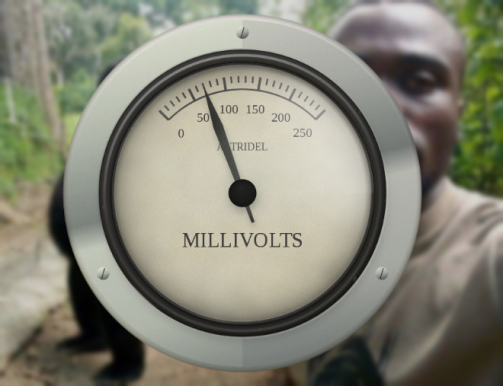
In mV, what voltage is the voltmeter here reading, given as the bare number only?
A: 70
